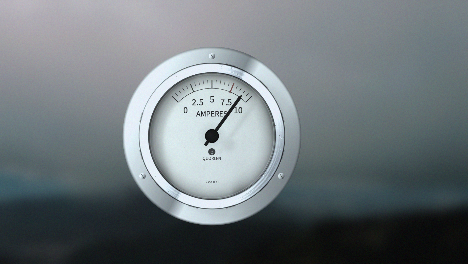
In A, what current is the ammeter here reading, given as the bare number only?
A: 9
